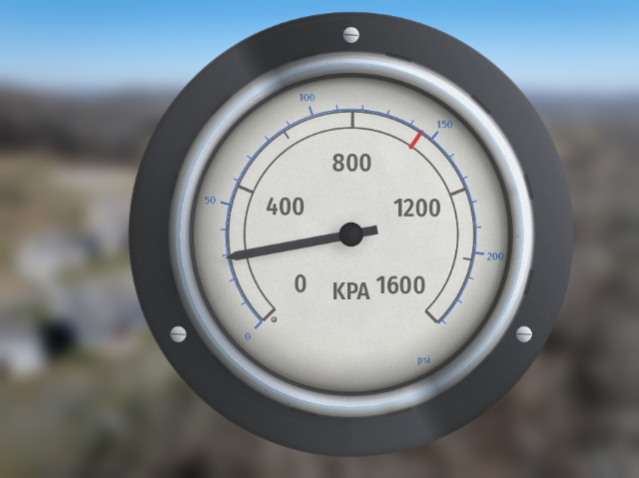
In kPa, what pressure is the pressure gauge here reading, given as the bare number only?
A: 200
